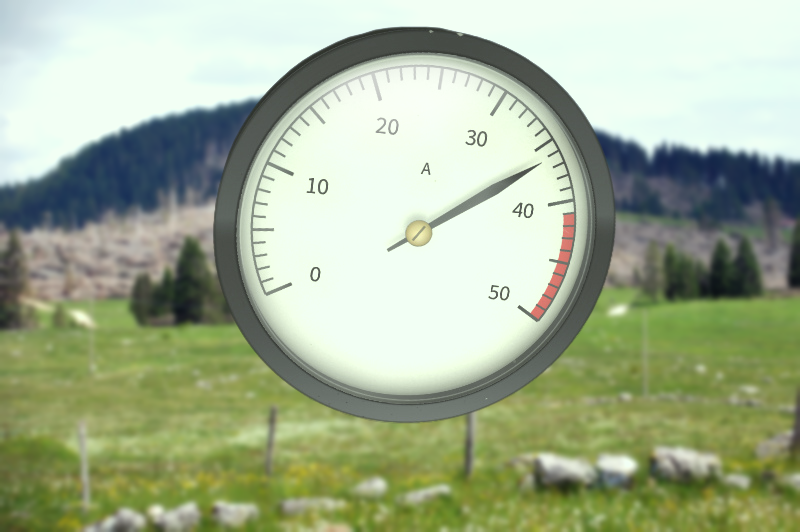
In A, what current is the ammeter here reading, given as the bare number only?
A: 36
